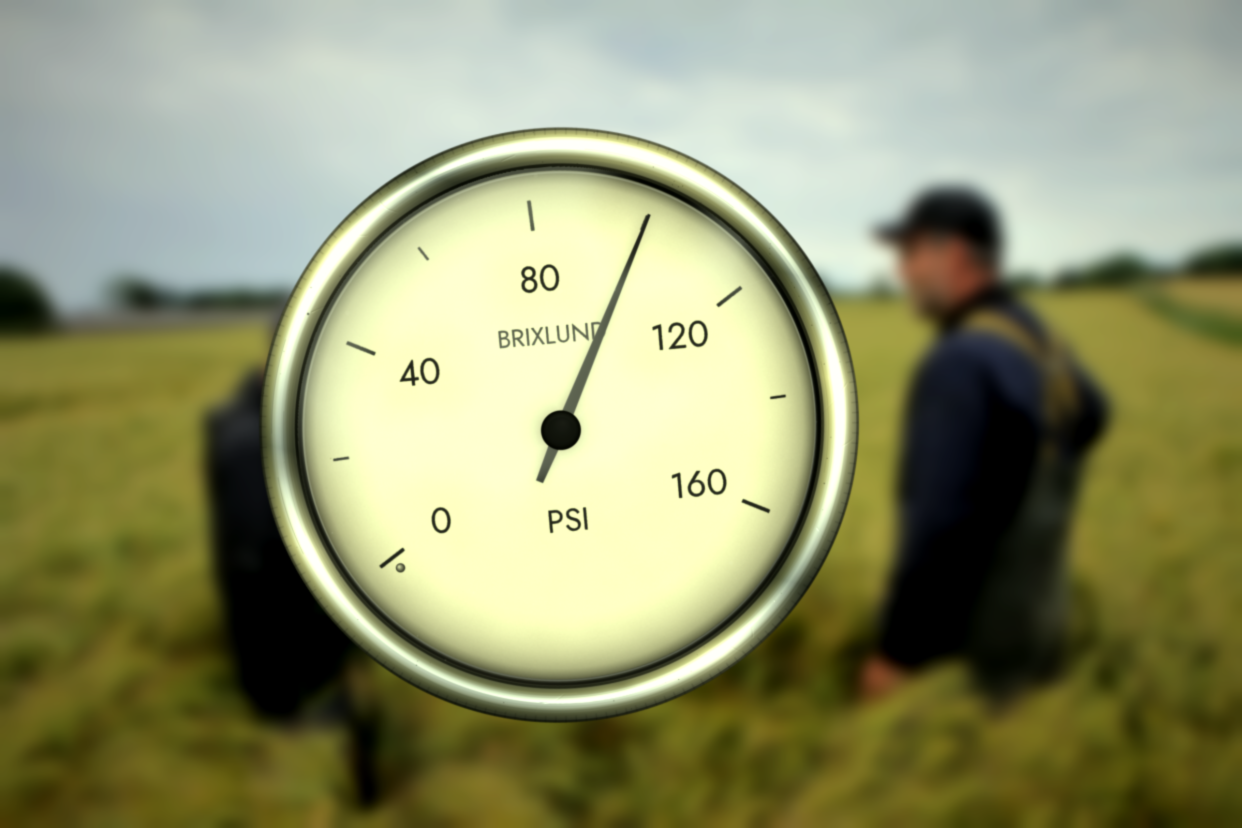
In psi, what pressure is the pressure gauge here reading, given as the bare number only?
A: 100
